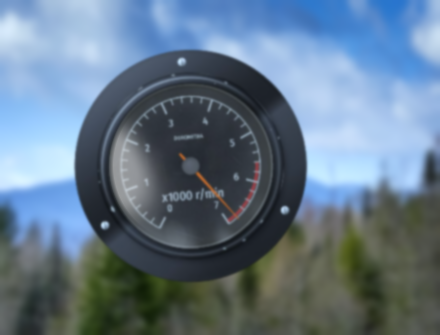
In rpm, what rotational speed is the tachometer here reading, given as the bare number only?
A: 6800
